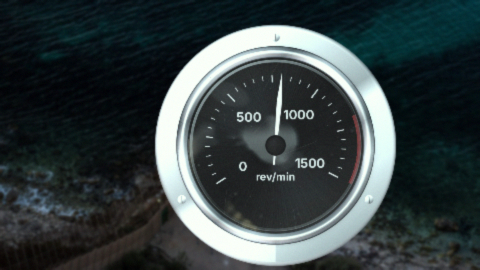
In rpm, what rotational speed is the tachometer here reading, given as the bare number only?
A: 800
